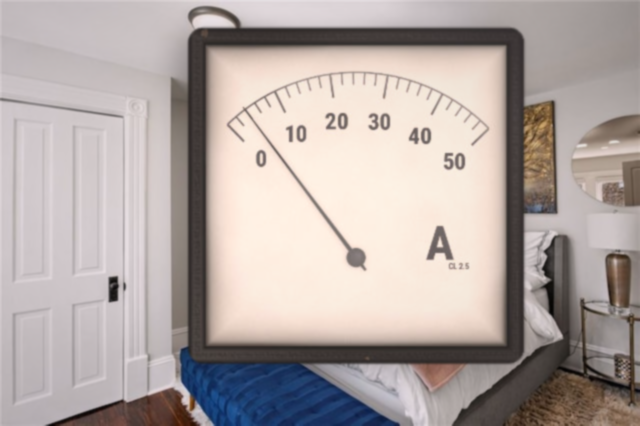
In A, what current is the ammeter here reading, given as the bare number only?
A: 4
